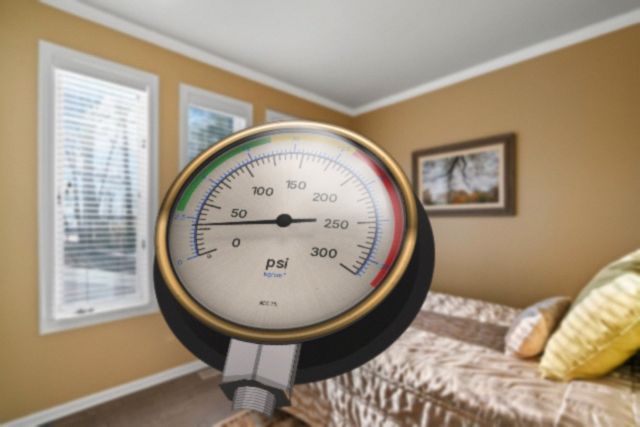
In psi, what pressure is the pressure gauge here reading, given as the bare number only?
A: 25
